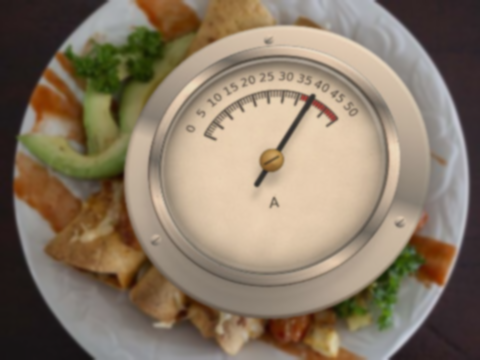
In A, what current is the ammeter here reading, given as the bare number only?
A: 40
